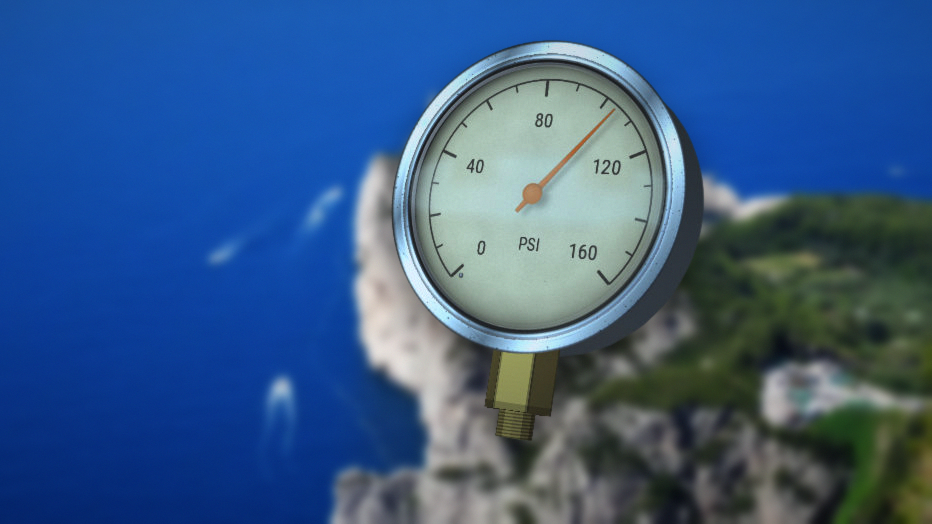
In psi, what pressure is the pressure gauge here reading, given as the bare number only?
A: 105
